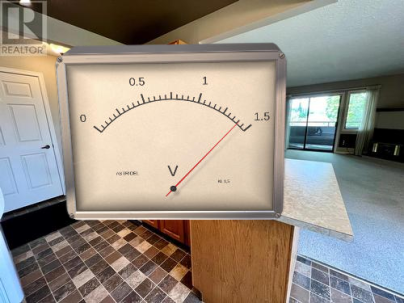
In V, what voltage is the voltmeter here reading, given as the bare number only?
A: 1.4
